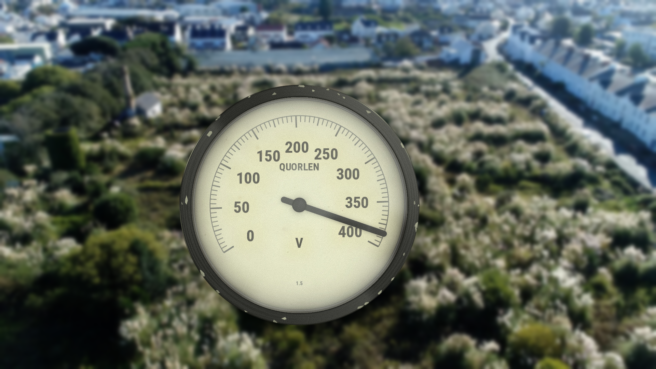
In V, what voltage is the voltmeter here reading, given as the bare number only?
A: 385
